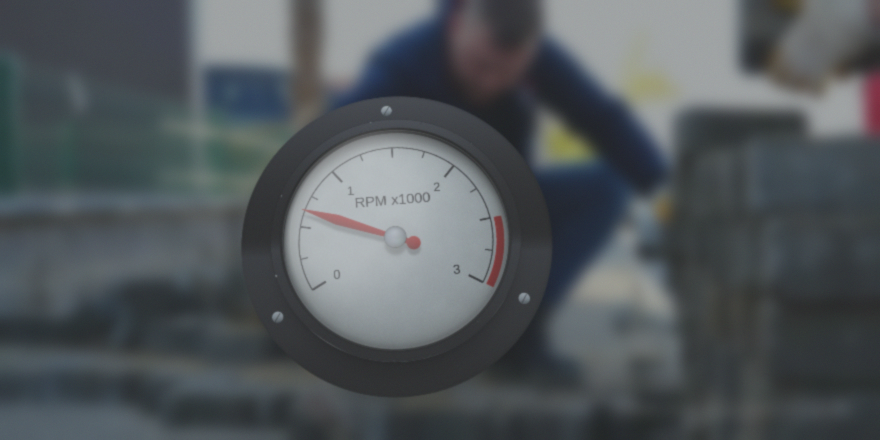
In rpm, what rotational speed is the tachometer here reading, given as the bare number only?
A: 625
